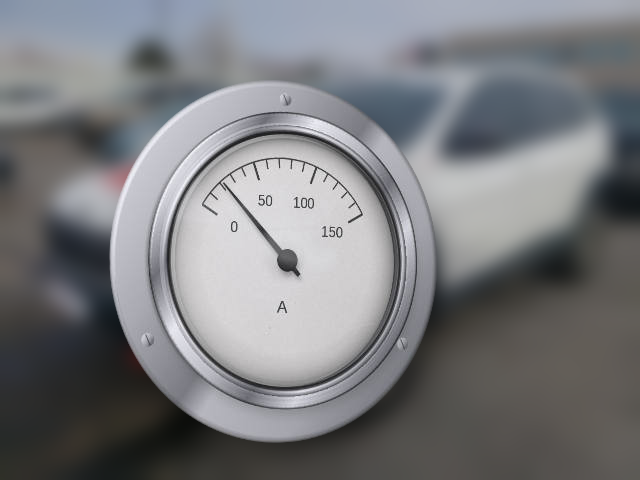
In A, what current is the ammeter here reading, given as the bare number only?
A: 20
